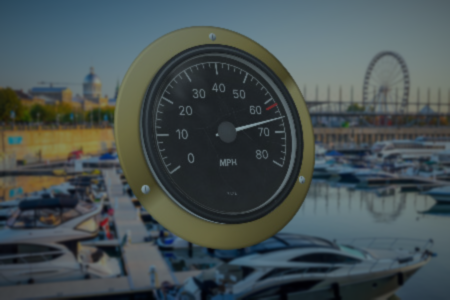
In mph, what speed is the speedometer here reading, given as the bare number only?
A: 66
